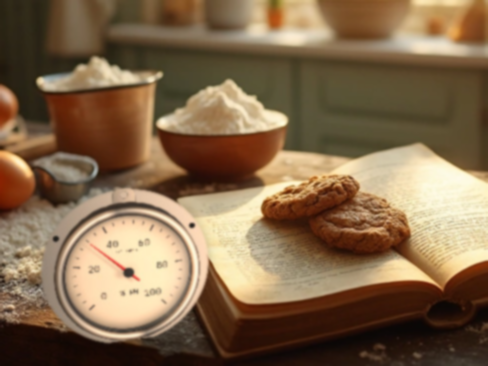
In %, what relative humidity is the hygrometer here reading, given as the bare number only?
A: 32
